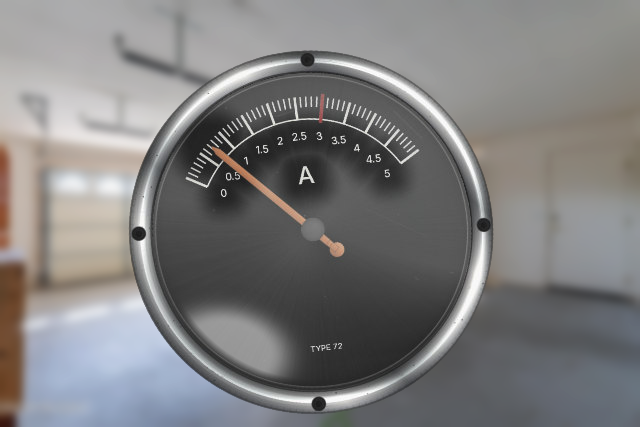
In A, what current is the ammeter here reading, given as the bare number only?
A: 0.7
